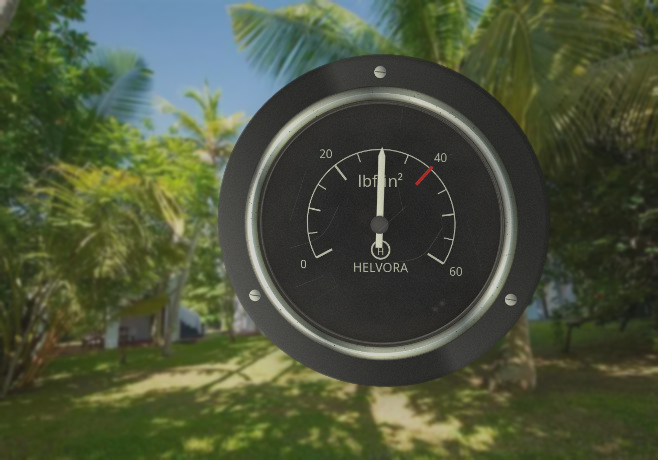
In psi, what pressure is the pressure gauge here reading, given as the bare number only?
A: 30
